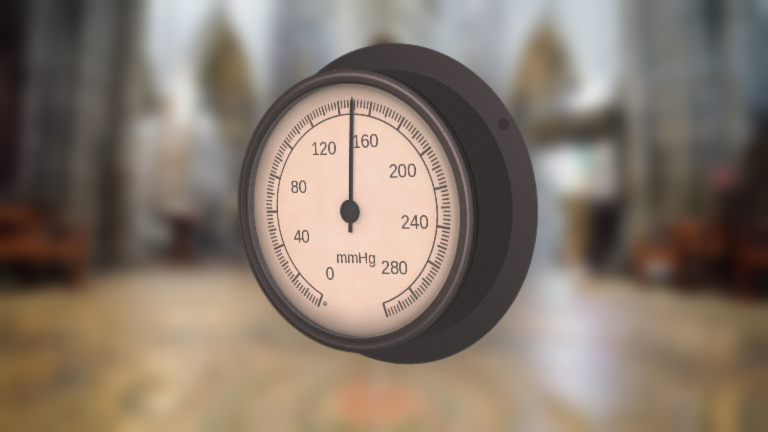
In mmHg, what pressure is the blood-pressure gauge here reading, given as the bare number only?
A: 150
